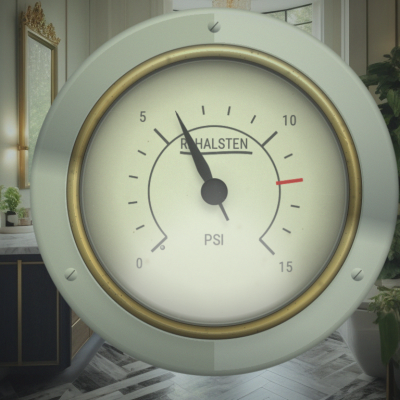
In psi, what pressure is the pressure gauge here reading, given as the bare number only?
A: 6
